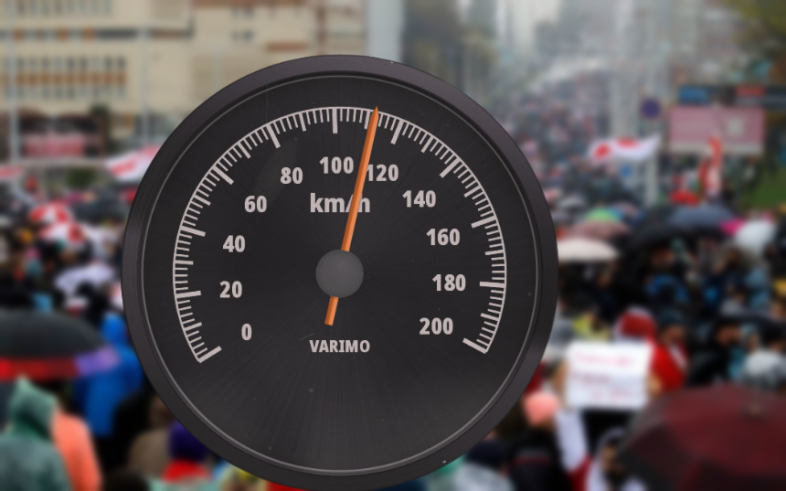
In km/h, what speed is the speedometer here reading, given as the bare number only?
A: 112
